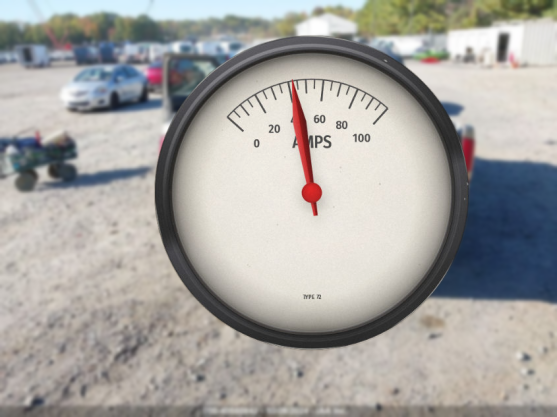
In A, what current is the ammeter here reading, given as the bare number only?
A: 42.5
